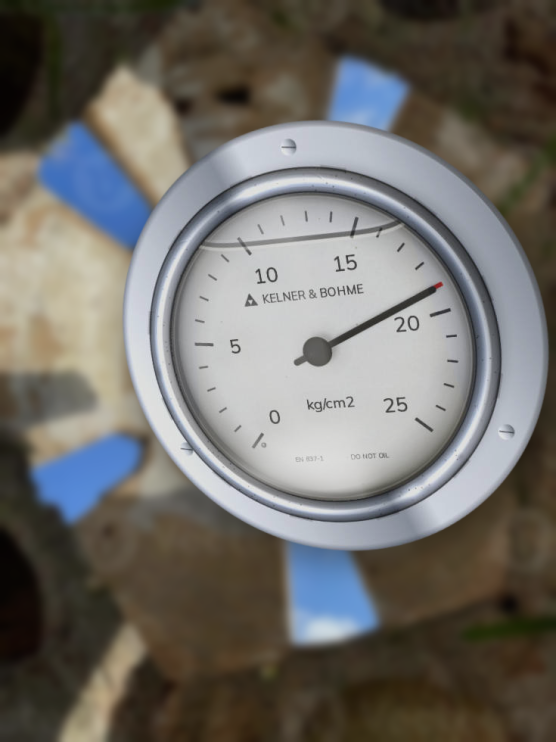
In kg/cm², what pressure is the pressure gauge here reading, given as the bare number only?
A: 19
